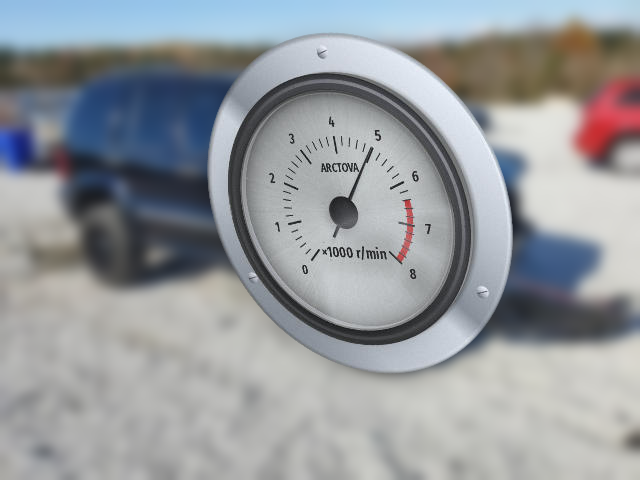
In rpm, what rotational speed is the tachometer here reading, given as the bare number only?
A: 5000
